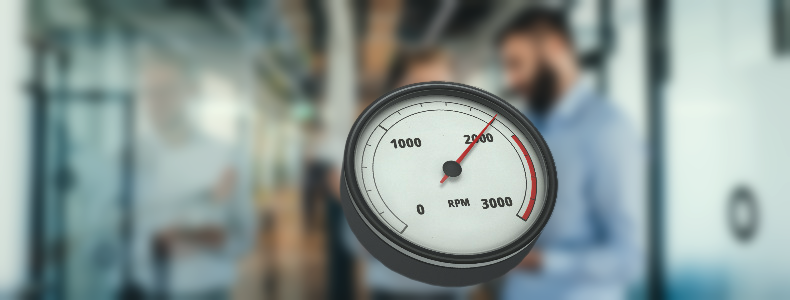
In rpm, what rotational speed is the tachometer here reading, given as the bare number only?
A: 2000
